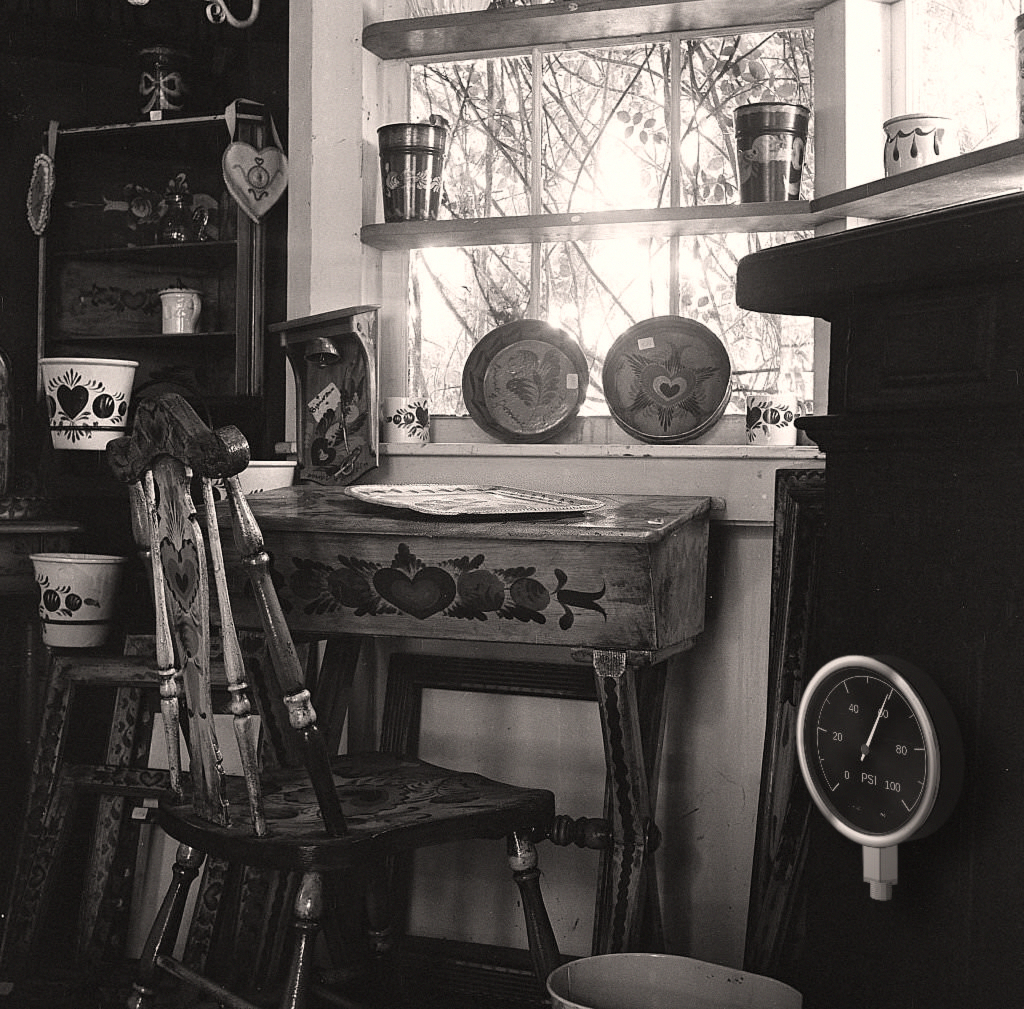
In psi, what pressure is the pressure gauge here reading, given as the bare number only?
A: 60
